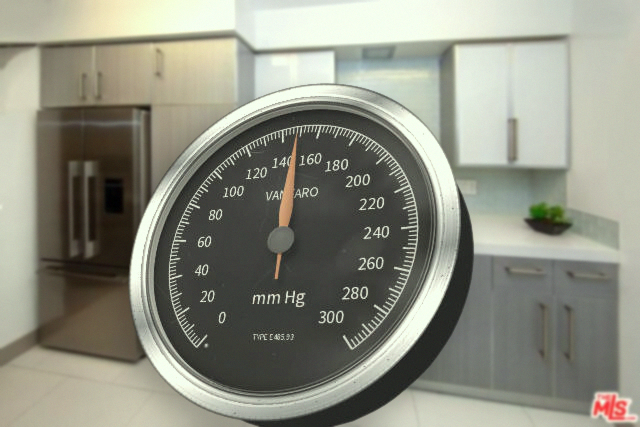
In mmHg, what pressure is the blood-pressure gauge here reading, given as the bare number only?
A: 150
